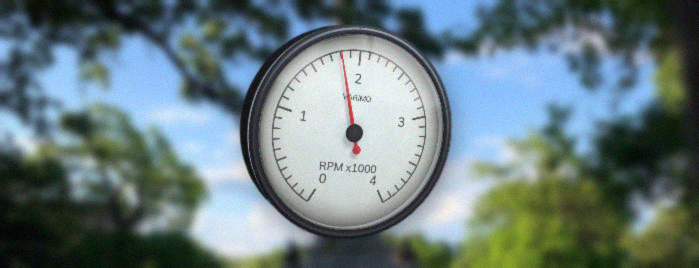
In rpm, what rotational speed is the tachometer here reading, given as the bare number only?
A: 1800
